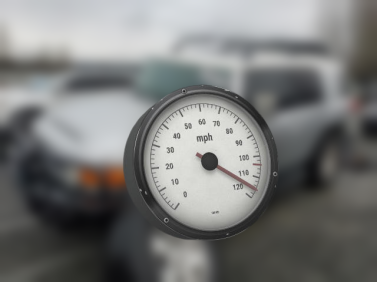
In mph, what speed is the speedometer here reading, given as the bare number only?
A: 116
